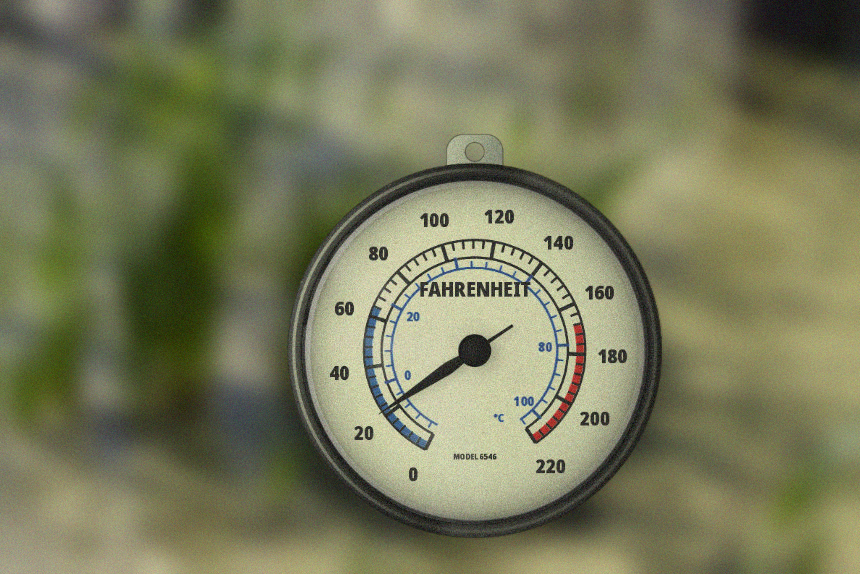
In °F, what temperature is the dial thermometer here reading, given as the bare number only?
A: 22
